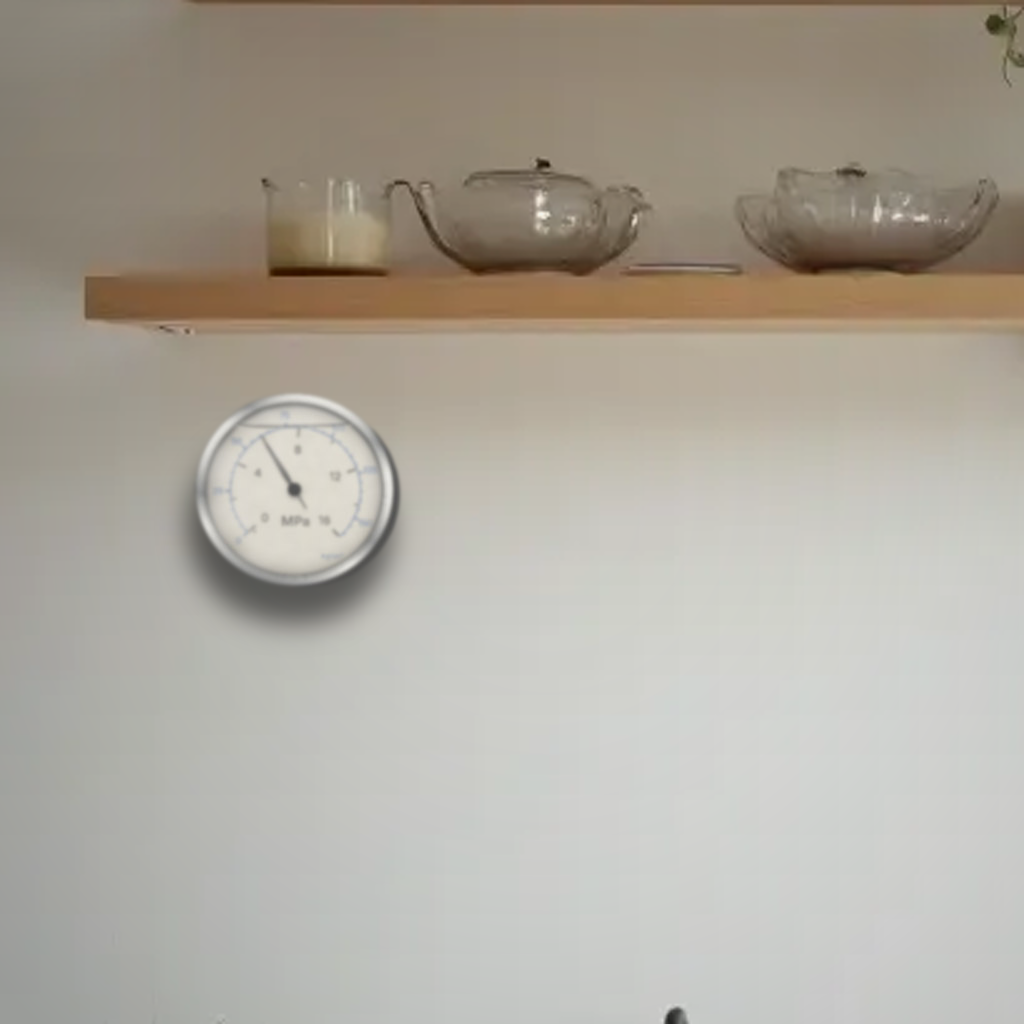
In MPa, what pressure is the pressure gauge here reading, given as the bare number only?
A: 6
